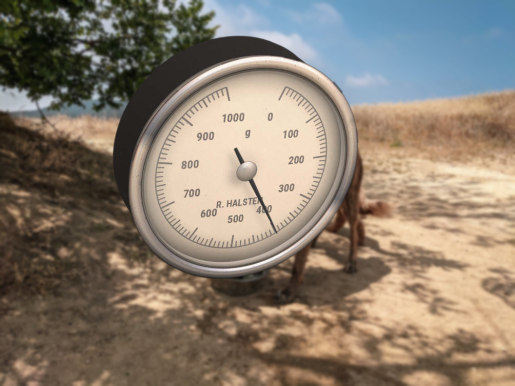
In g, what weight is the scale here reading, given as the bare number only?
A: 400
